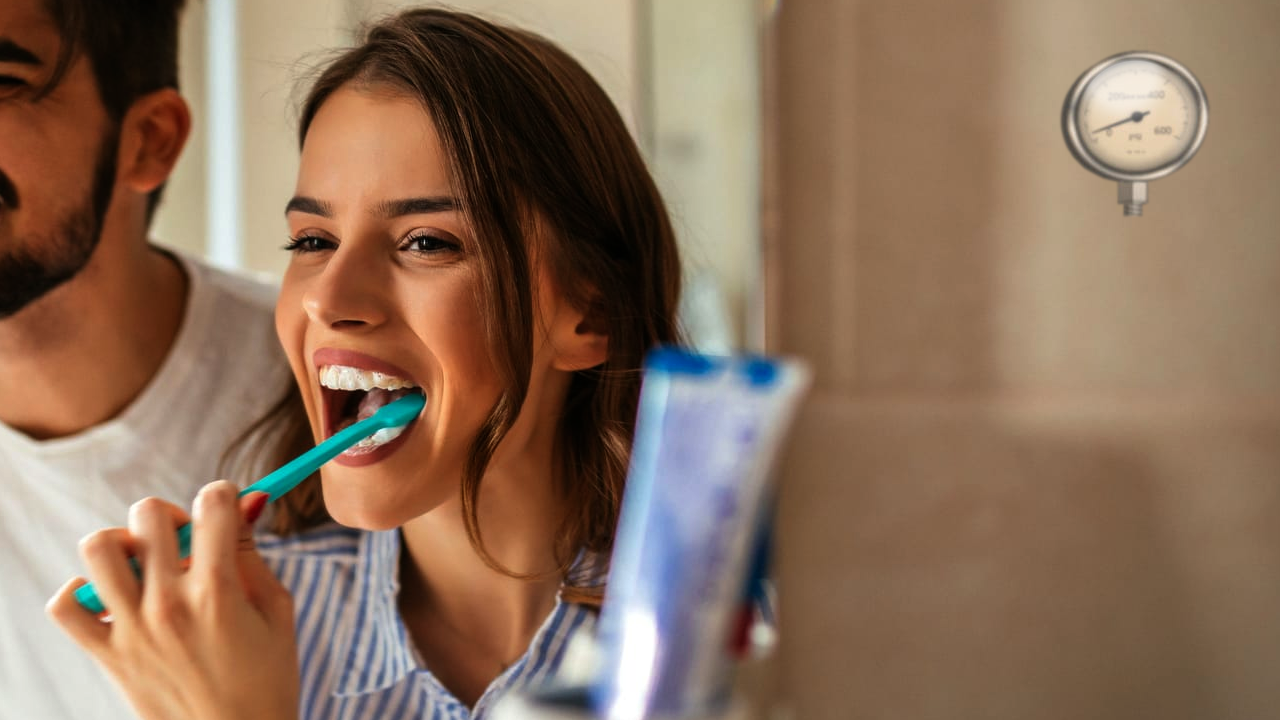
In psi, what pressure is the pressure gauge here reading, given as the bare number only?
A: 25
